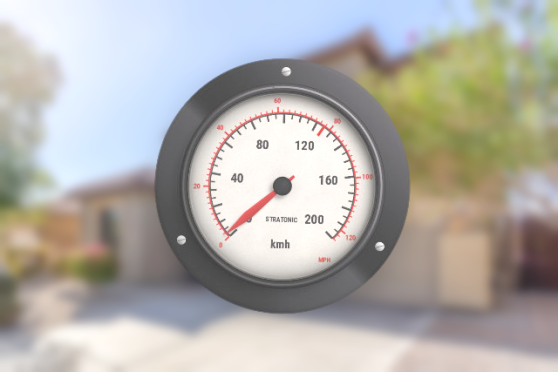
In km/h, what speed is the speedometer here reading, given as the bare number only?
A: 2.5
